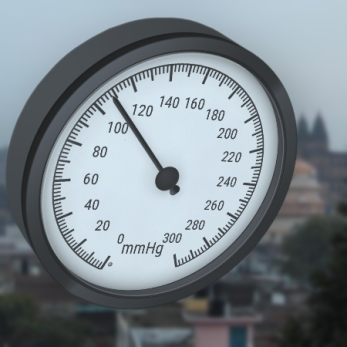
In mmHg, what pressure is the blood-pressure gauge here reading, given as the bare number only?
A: 108
